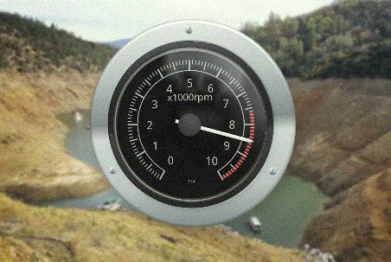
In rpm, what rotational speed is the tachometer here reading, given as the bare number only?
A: 8500
